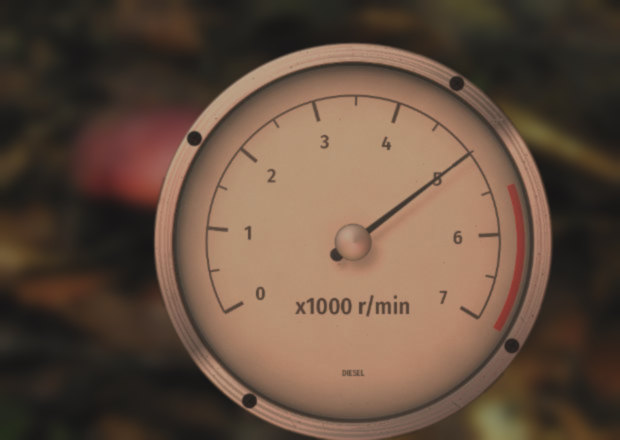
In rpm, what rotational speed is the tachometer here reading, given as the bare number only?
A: 5000
